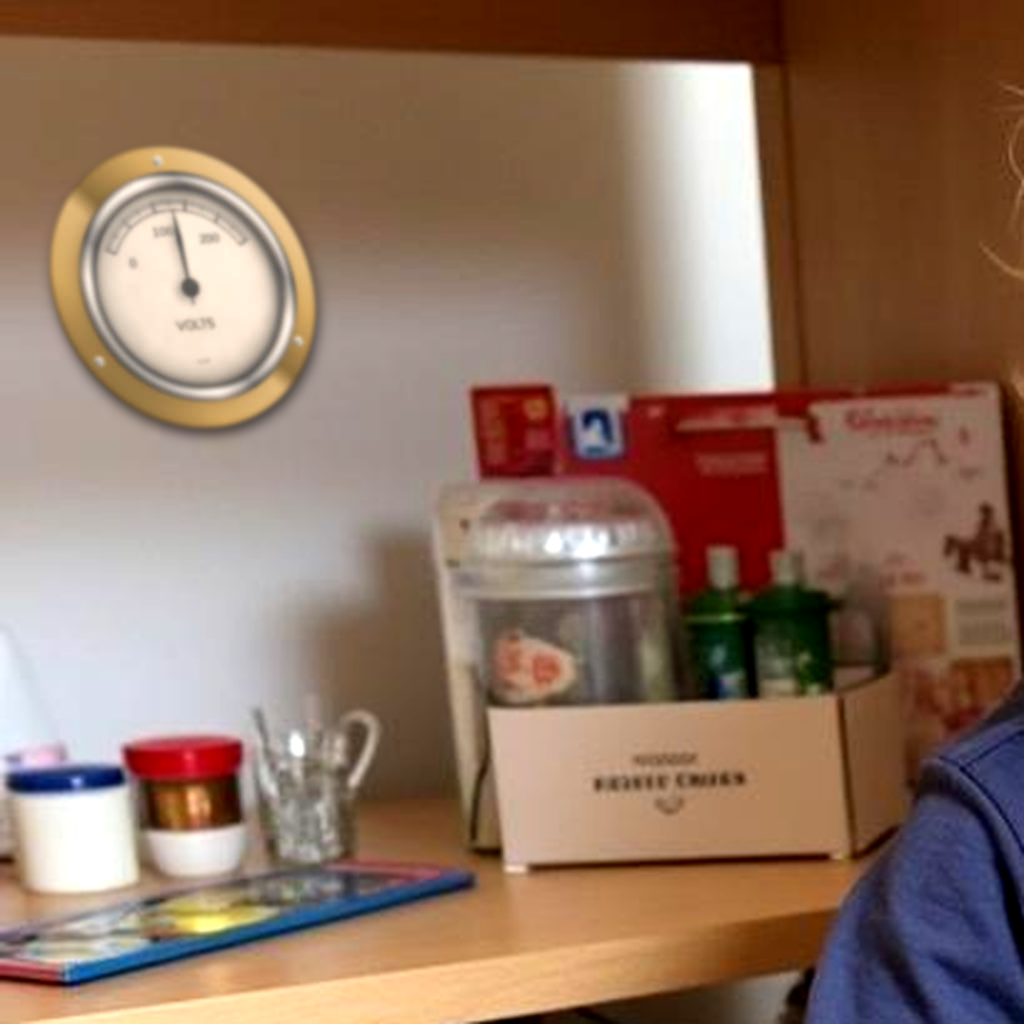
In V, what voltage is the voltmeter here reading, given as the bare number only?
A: 125
